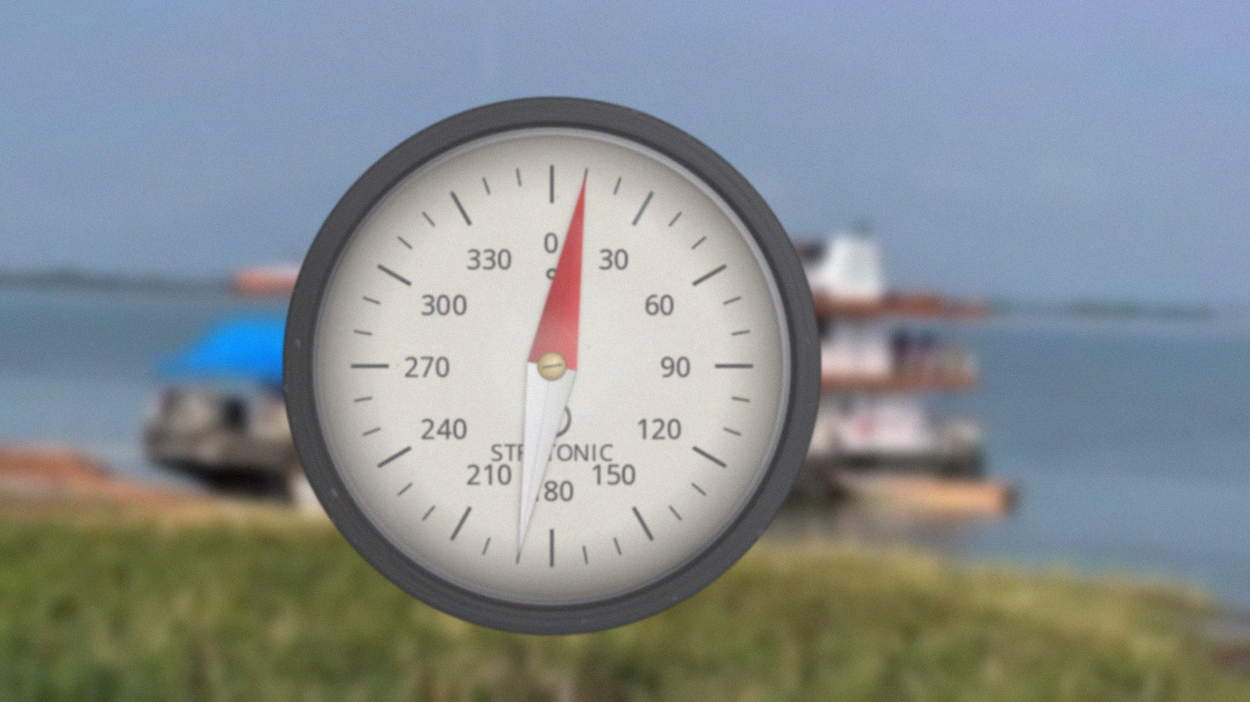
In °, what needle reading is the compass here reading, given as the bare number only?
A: 10
